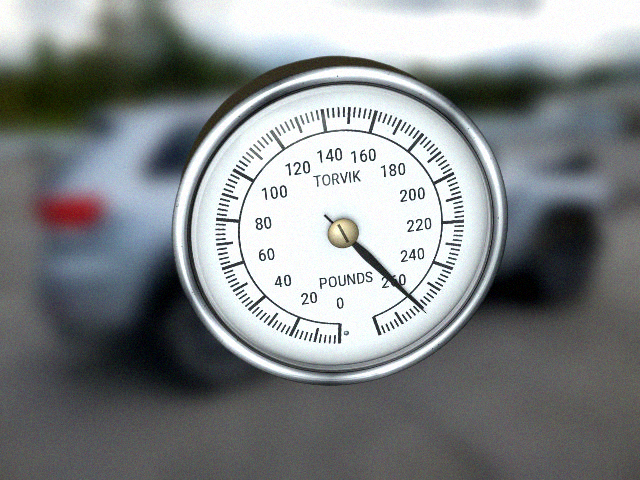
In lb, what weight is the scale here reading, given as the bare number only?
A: 260
